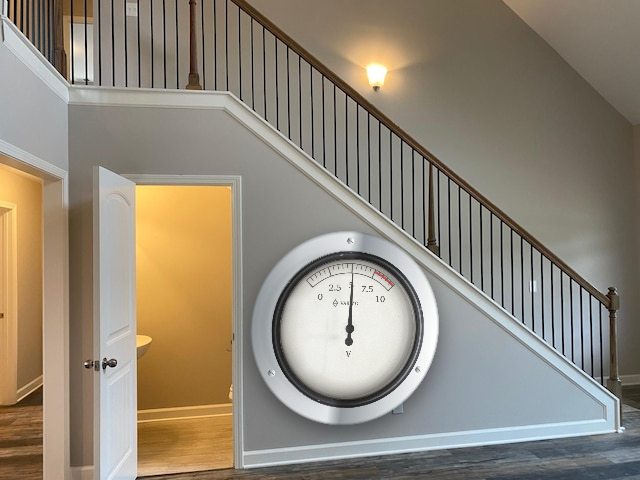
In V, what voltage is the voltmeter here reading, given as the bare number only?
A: 5
